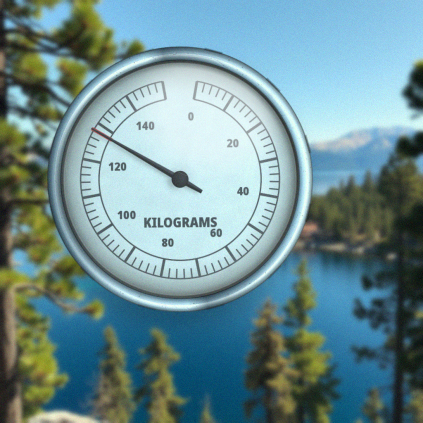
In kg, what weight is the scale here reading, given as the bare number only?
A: 128
